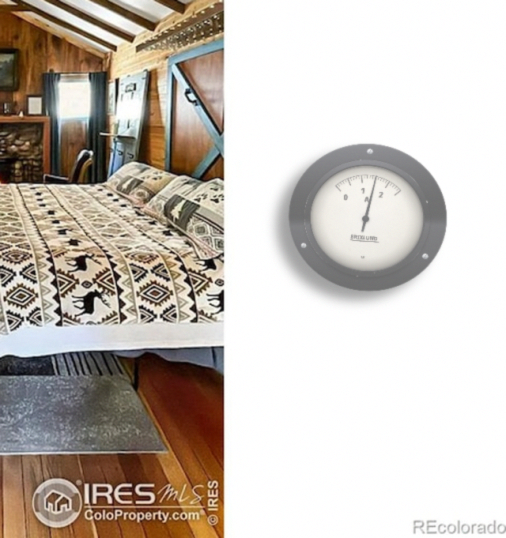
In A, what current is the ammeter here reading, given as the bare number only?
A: 1.5
